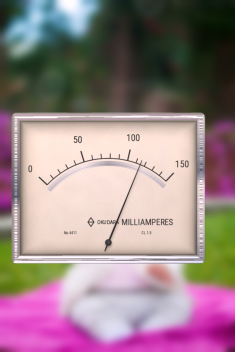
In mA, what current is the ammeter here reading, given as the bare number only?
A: 115
